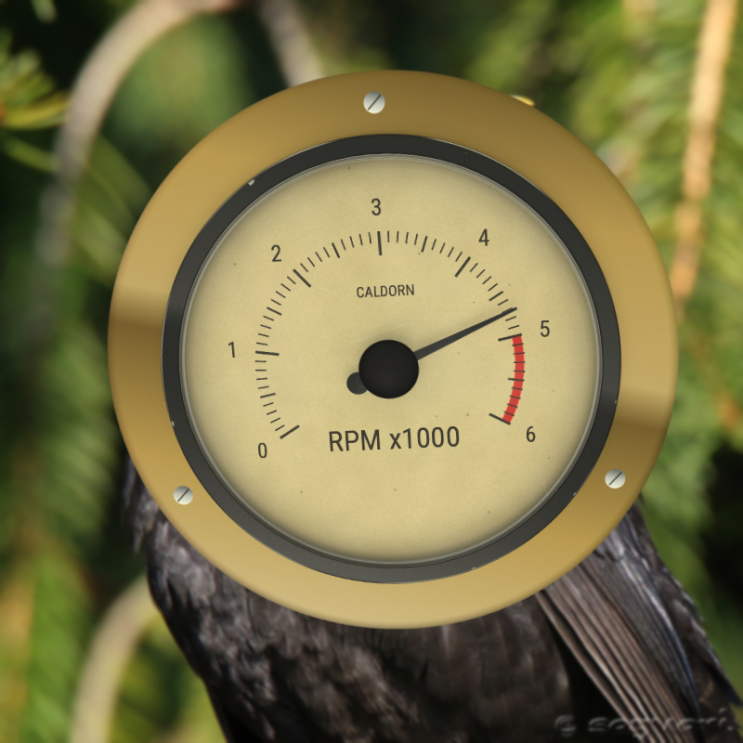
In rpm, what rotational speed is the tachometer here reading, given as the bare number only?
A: 4700
